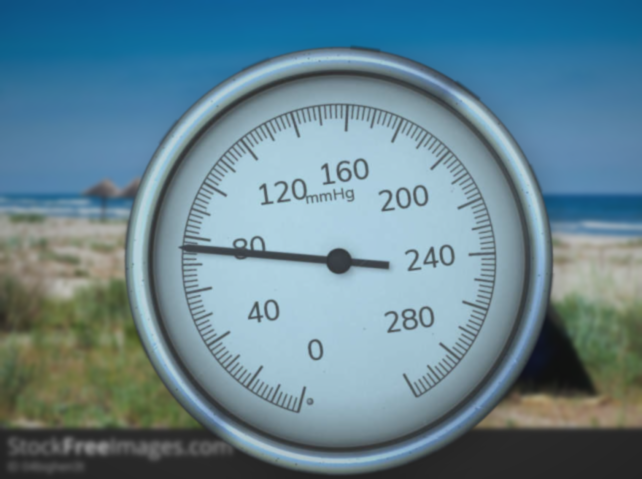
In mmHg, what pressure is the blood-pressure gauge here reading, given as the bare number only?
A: 76
